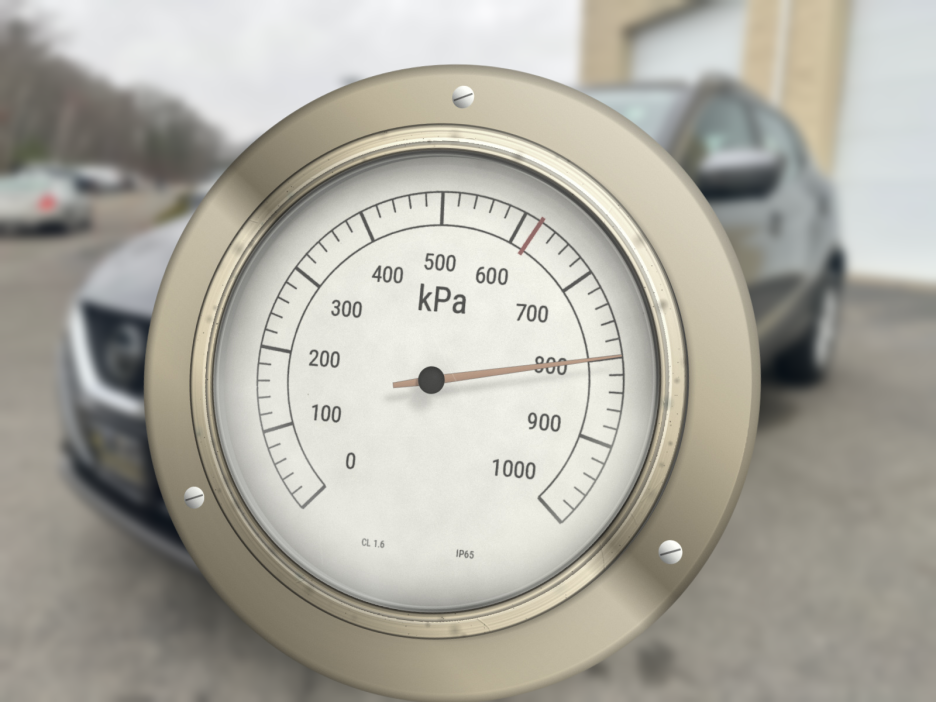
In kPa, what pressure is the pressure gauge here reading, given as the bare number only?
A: 800
